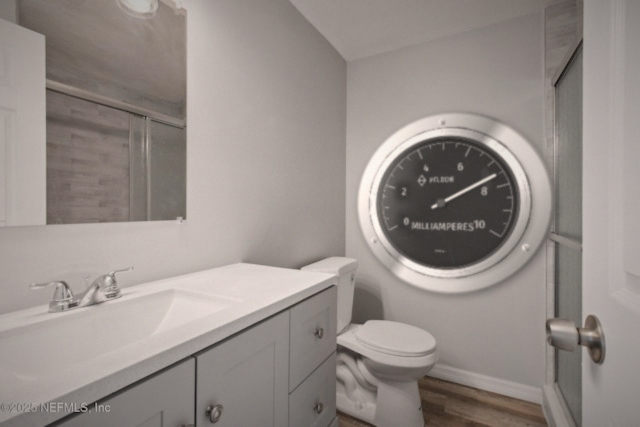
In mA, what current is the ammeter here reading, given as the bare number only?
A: 7.5
